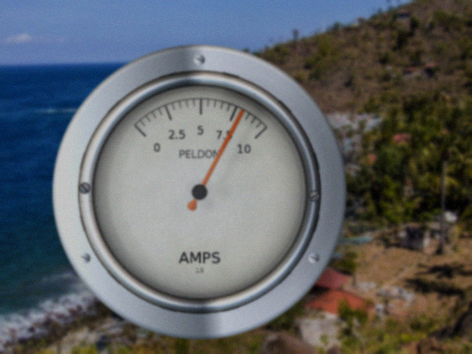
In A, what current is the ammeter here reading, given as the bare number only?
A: 8
